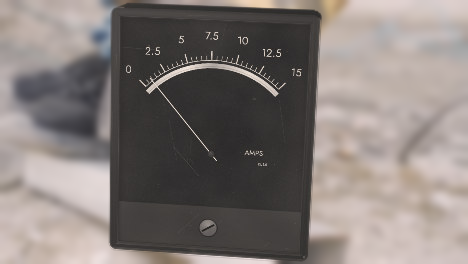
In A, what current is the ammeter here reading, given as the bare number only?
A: 1
